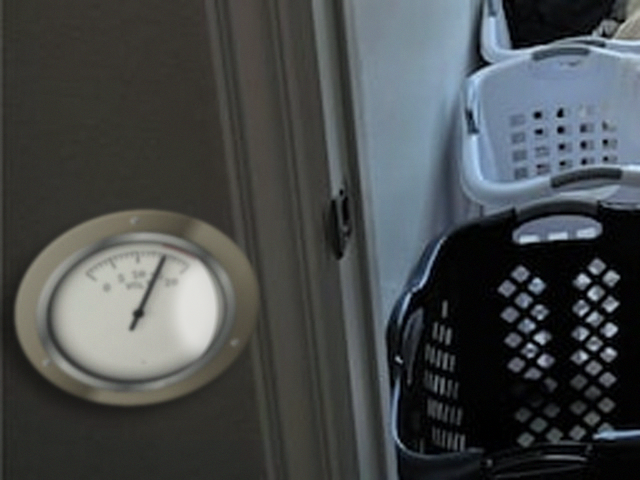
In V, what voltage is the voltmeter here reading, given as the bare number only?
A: 15
